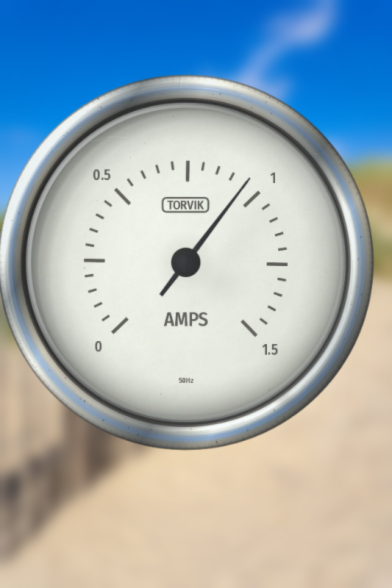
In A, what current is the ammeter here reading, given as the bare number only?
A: 0.95
